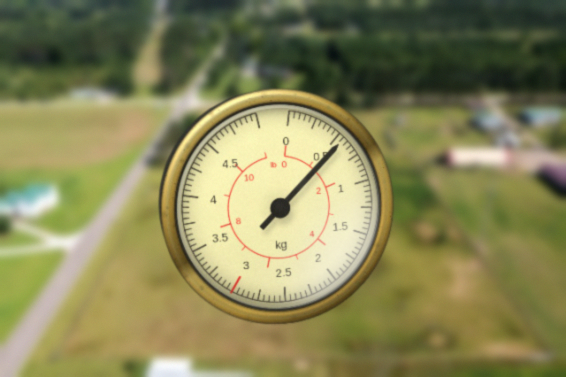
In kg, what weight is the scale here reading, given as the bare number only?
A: 0.55
